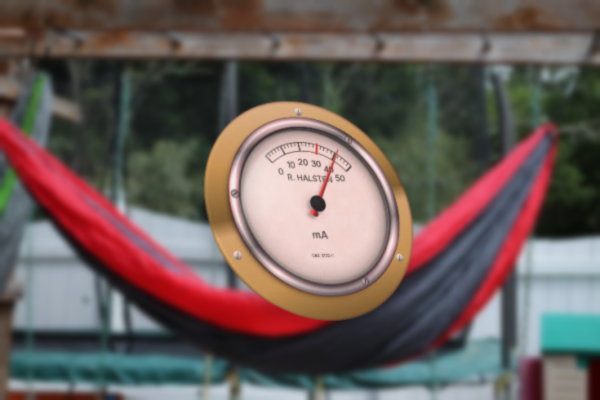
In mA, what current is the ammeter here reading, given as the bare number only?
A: 40
